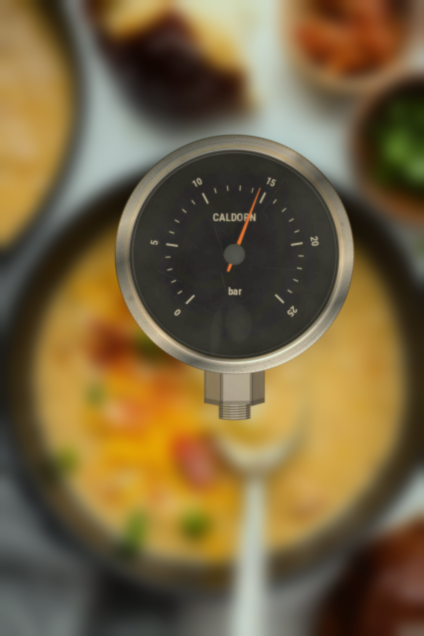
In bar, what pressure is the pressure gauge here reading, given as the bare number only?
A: 14.5
